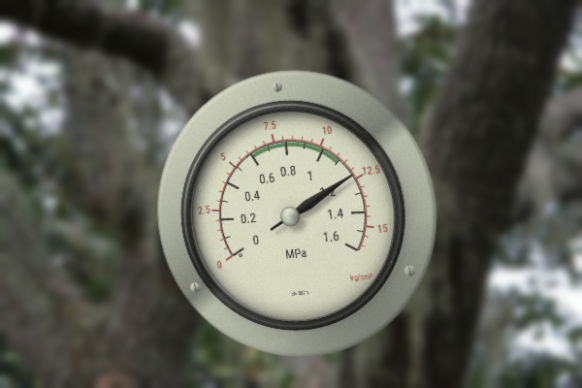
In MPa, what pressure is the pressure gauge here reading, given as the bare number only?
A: 1.2
